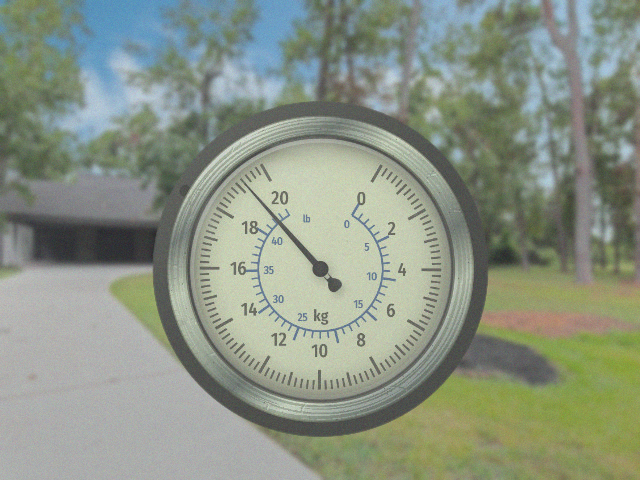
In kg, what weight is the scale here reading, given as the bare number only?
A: 19.2
